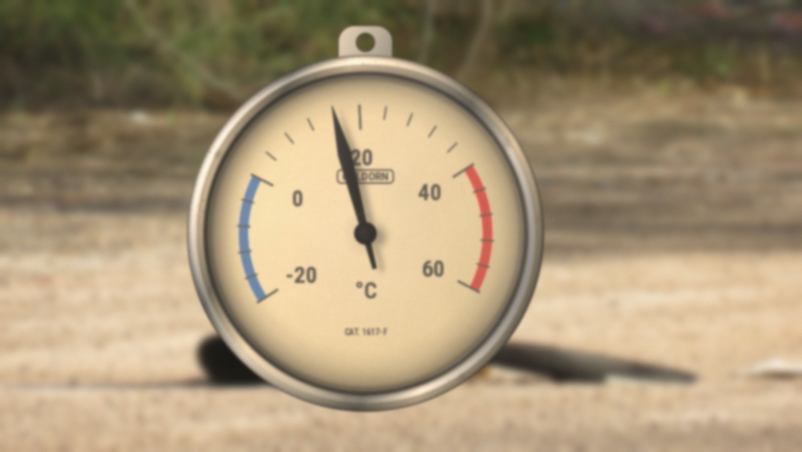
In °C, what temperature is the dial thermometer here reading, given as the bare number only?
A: 16
